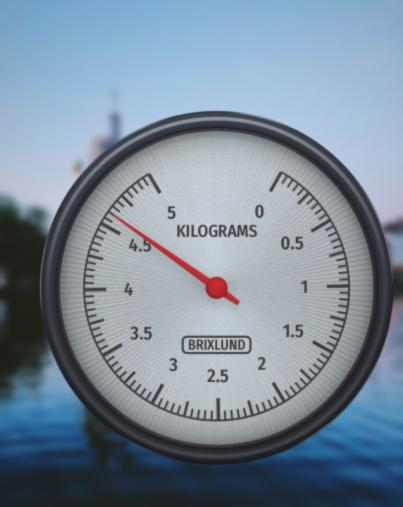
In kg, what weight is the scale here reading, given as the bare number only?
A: 4.6
